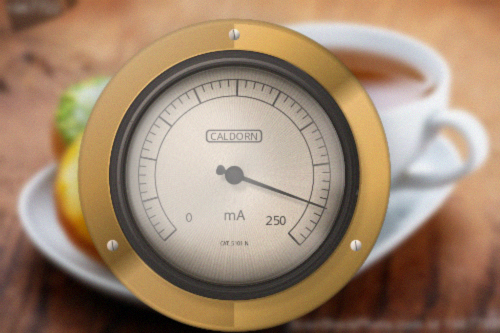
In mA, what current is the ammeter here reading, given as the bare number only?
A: 225
